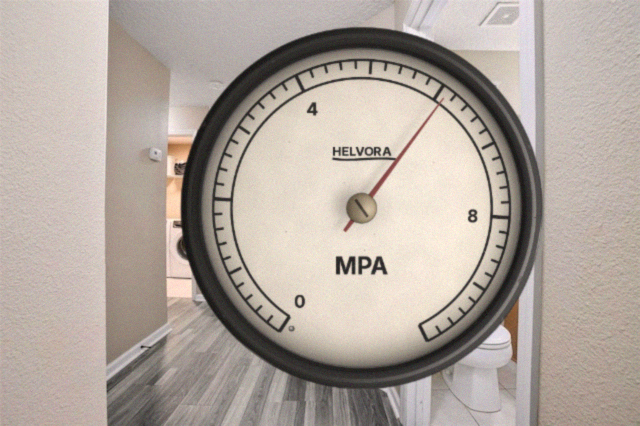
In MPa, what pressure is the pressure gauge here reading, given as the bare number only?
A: 6.1
